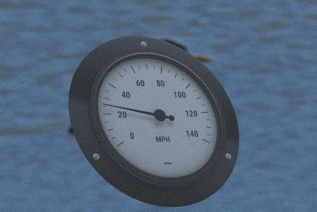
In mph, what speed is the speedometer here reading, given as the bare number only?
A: 25
